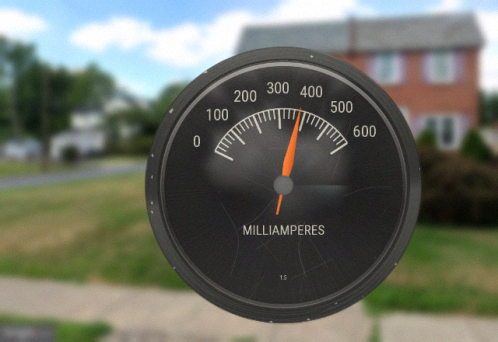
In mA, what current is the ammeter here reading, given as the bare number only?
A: 380
